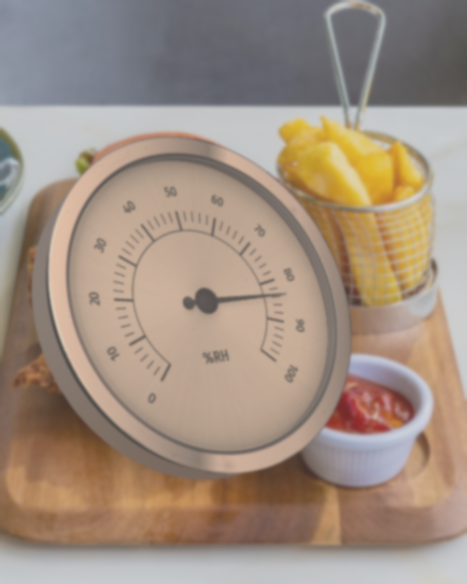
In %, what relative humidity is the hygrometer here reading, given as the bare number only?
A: 84
